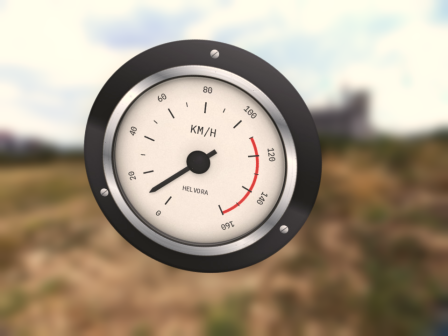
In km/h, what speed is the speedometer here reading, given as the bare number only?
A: 10
